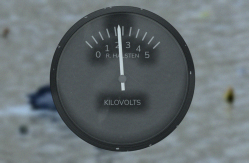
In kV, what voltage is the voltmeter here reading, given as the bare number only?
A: 2.25
